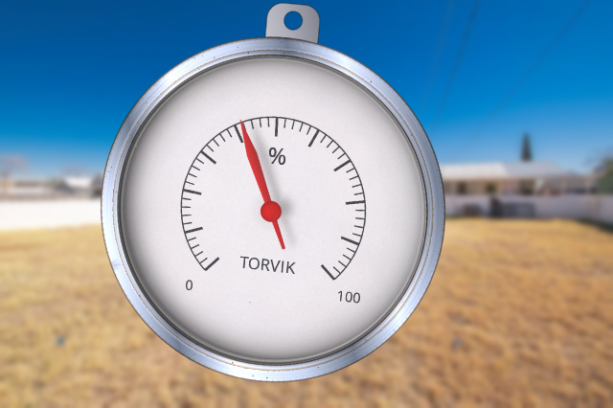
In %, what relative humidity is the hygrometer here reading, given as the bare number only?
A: 42
